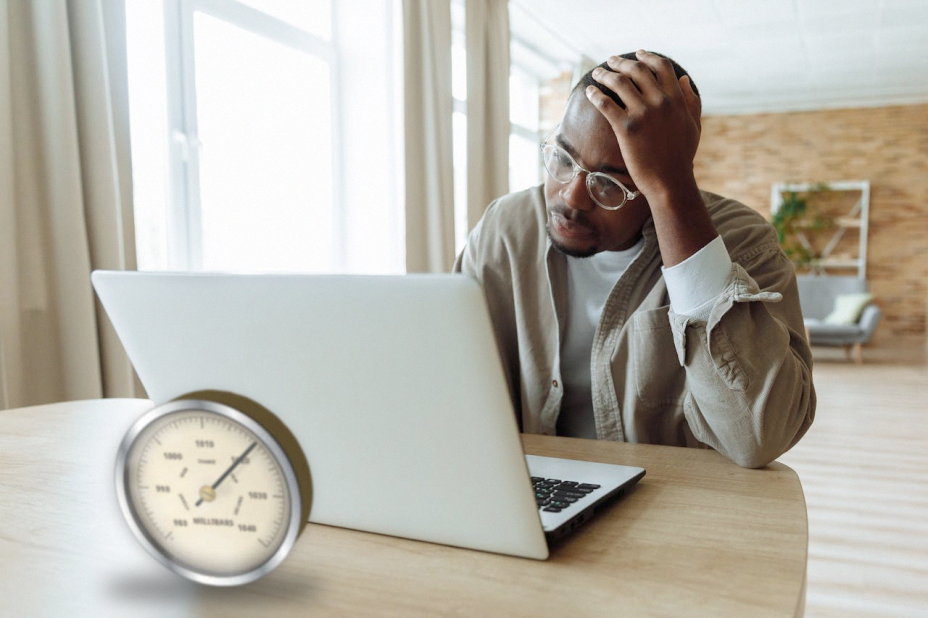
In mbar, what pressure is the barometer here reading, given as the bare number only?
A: 1020
